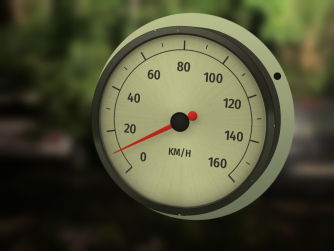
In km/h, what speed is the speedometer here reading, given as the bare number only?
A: 10
